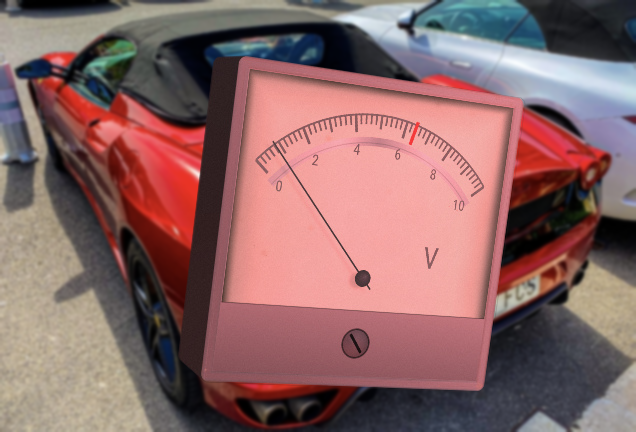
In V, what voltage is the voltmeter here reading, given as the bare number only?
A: 0.8
